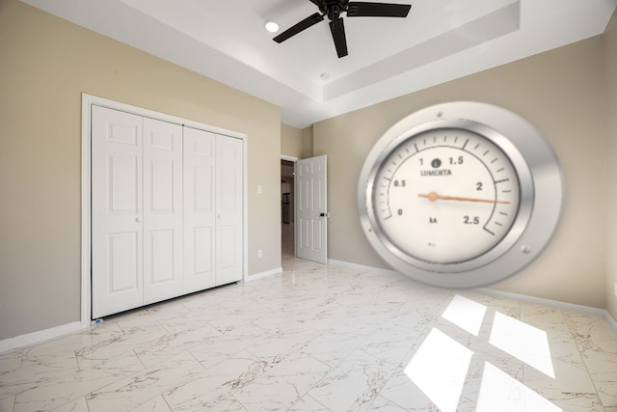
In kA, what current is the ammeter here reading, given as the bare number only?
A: 2.2
